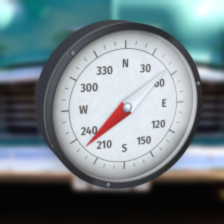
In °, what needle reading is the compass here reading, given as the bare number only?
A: 230
